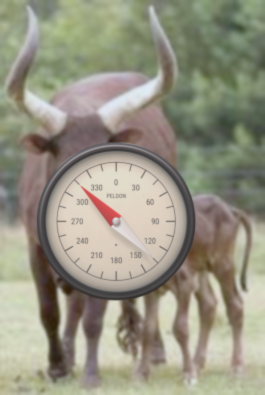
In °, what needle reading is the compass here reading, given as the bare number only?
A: 315
